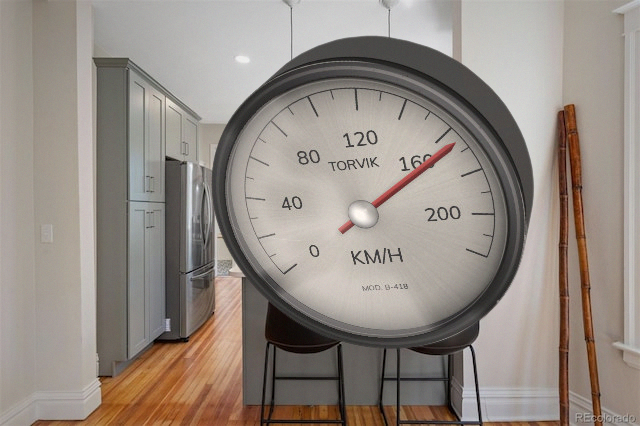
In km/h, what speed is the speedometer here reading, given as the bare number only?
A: 165
